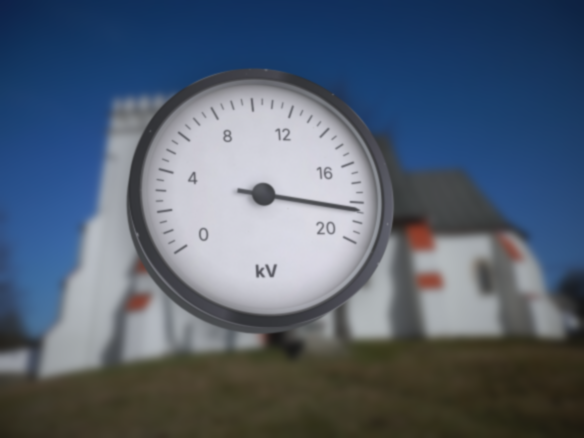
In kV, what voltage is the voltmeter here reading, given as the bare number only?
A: 18.5
